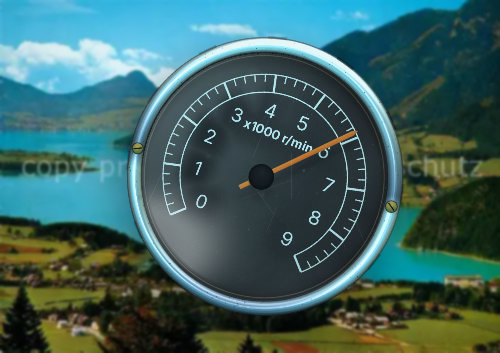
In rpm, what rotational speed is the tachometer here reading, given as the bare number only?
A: 5900
